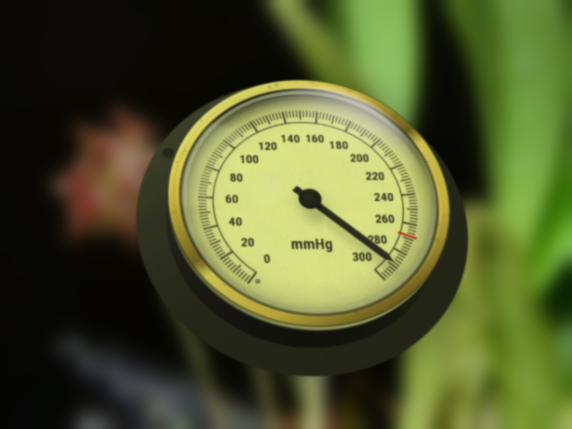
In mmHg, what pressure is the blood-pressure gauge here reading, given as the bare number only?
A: 290
